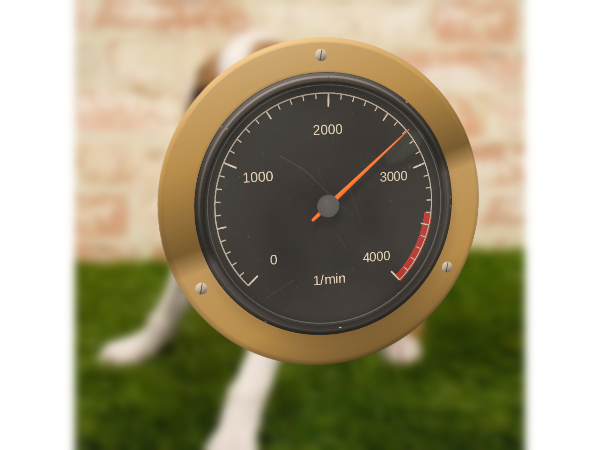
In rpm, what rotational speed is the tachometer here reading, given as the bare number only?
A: 2700
